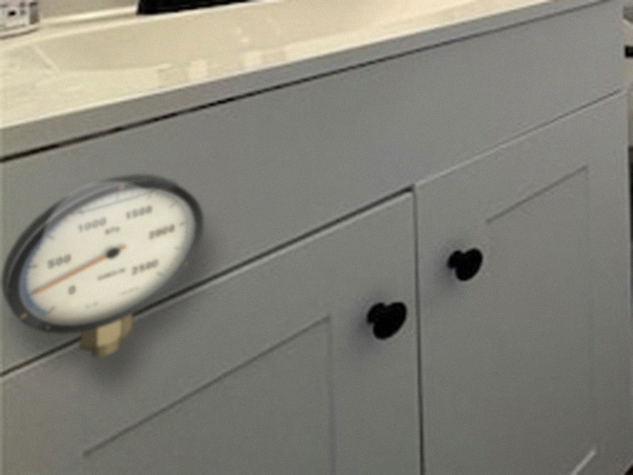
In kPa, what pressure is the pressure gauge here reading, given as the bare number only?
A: 250
